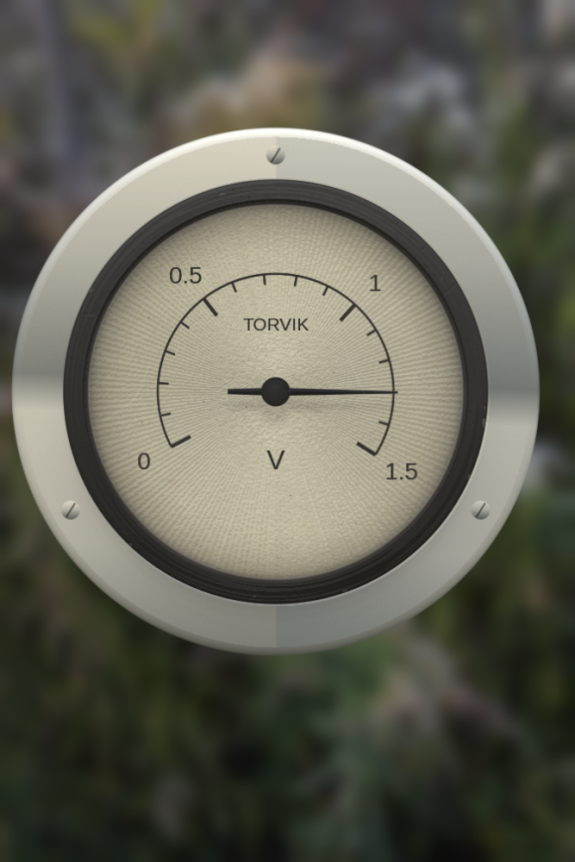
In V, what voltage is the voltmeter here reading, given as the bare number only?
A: 1.3
